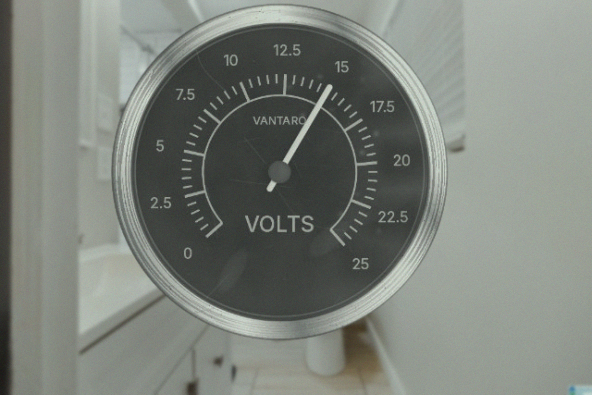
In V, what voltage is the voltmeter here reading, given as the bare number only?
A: 15
